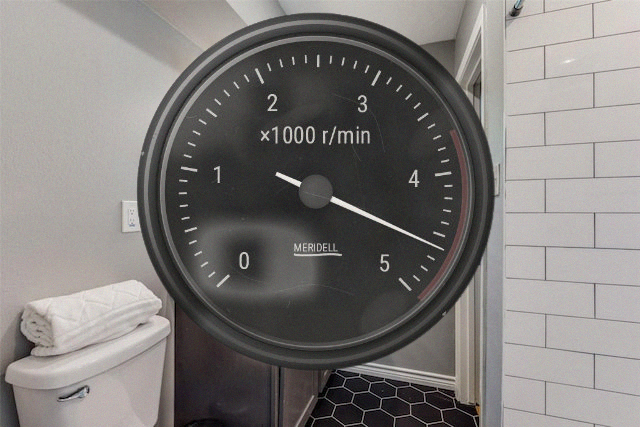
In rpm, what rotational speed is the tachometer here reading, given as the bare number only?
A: 4600
